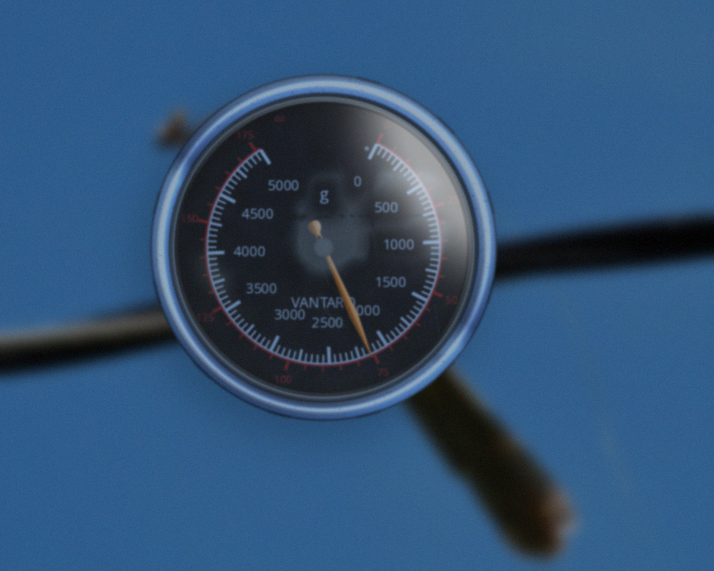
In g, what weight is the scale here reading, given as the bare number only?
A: 2150
